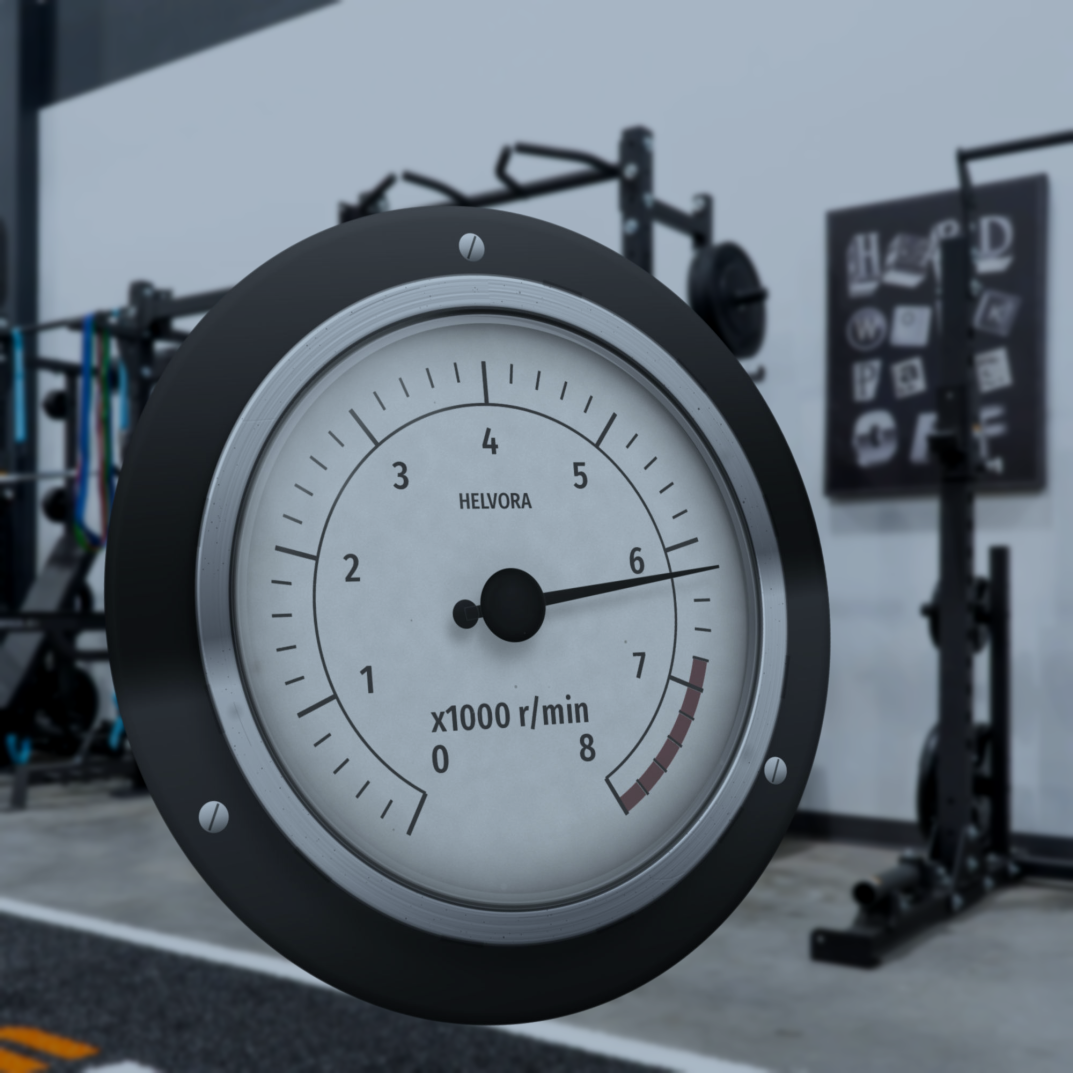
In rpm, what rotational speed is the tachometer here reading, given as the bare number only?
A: 6200
